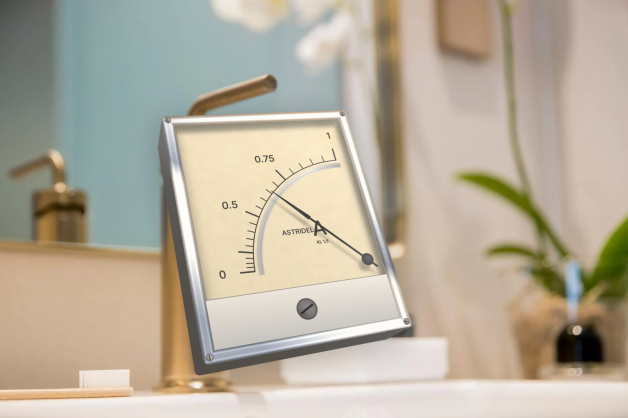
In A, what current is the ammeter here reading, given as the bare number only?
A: 0.65
